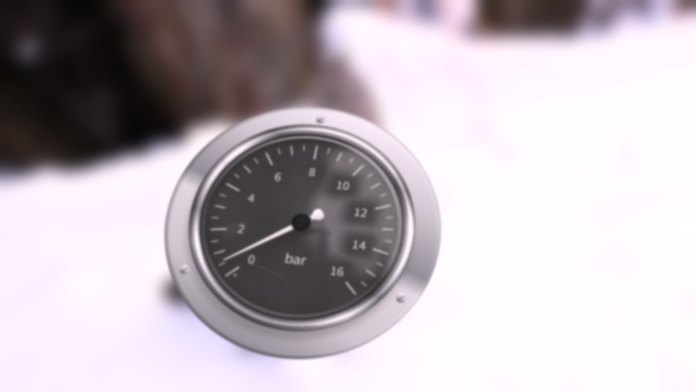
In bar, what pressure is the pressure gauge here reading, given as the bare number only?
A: 0.5
